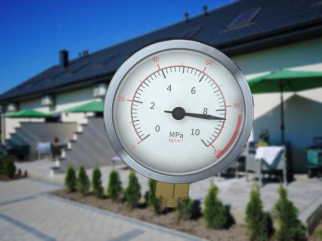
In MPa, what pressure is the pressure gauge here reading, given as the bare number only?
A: 8.4
